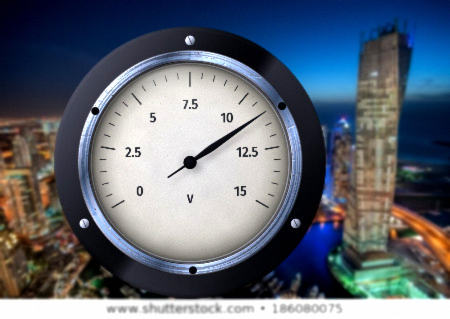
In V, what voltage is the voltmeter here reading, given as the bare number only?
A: 11
